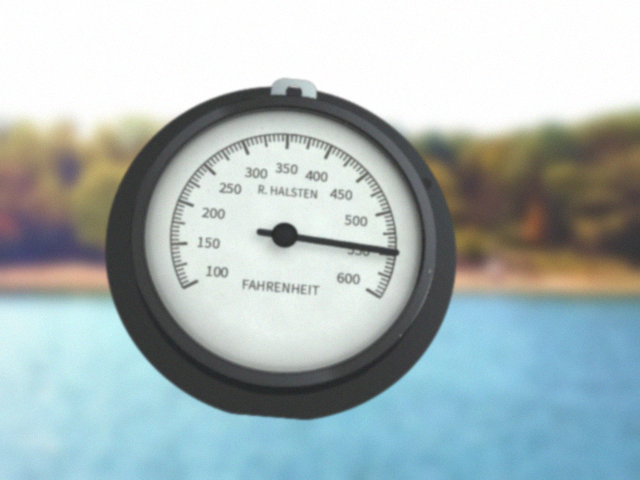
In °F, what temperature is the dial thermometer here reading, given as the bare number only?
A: 550
